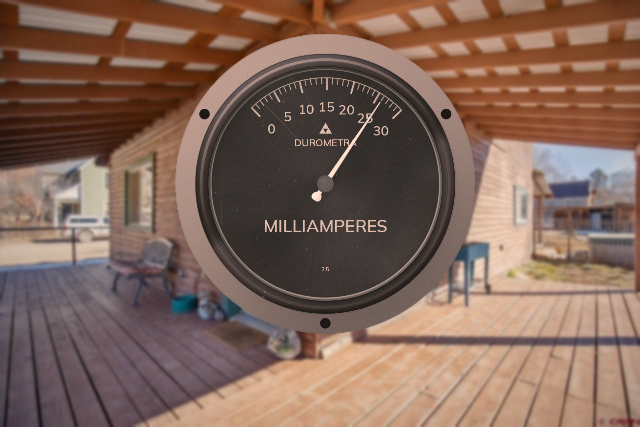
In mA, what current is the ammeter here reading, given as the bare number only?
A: 26
